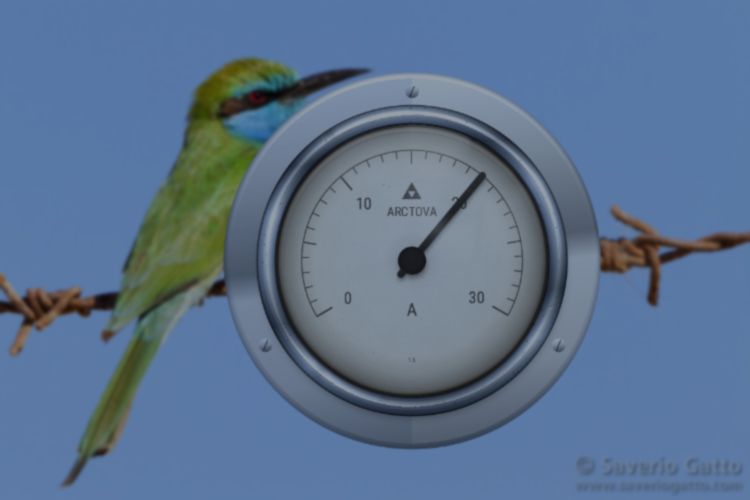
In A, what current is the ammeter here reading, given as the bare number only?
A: 20
